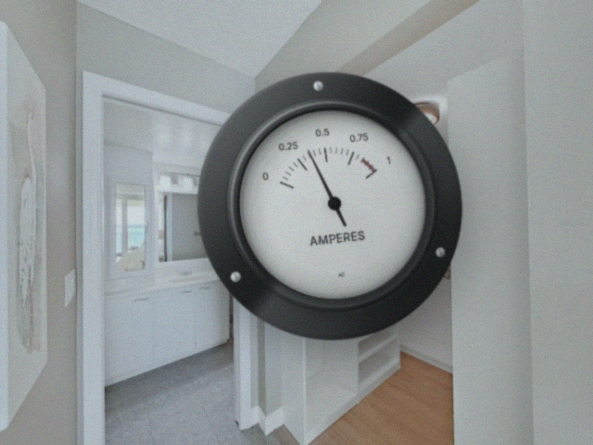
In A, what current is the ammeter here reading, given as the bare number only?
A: 0.35
